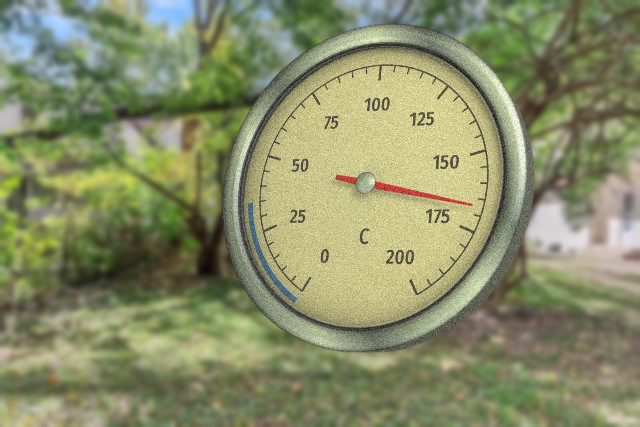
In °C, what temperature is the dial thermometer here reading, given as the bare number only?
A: 167.5
